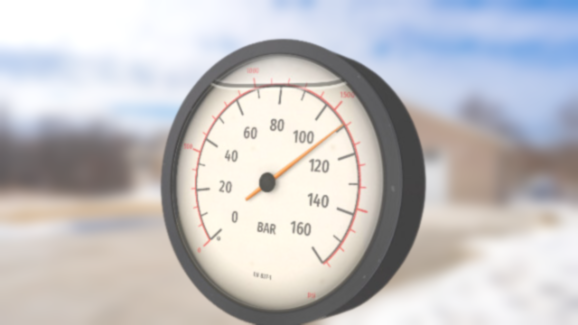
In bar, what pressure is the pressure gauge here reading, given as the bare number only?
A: 110
